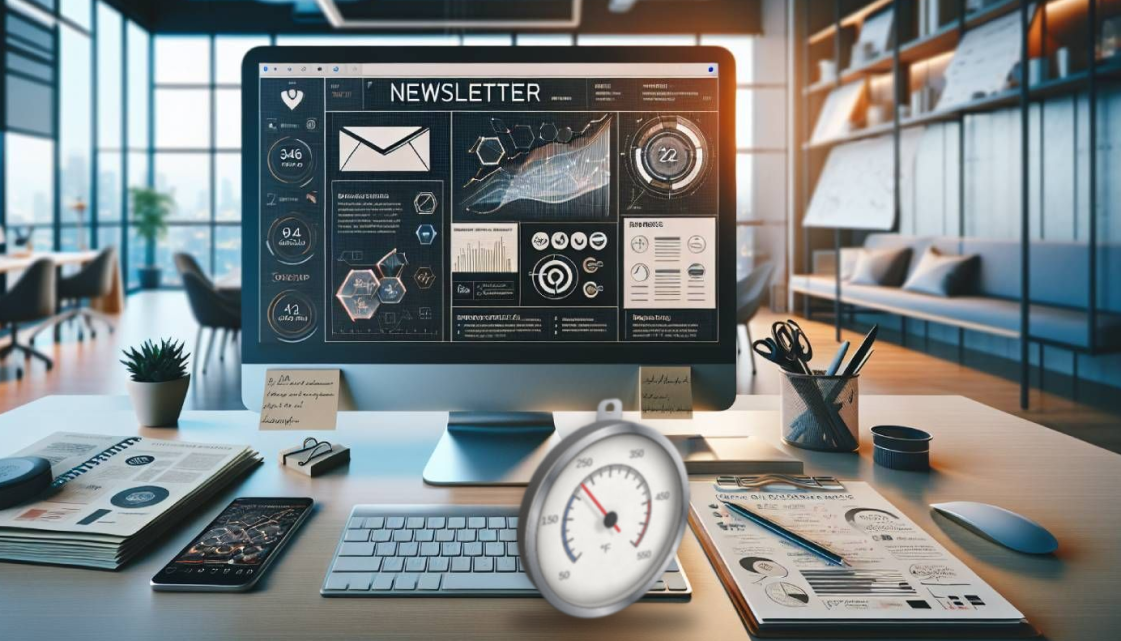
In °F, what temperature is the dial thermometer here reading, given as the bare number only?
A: 225
